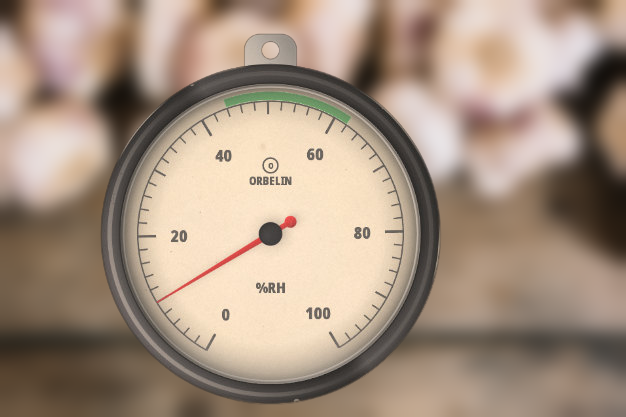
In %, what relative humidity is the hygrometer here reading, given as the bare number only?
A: 10
